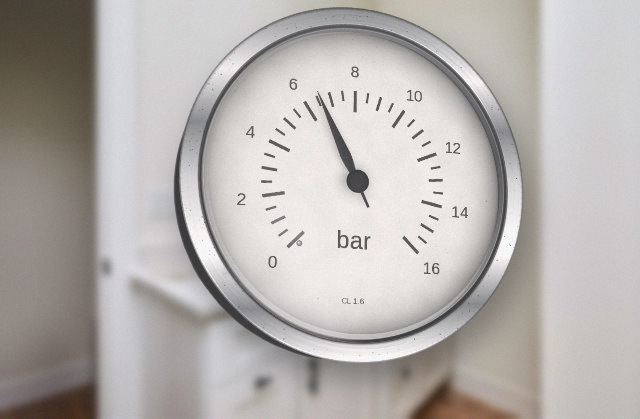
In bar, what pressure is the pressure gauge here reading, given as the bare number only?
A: 6.5
